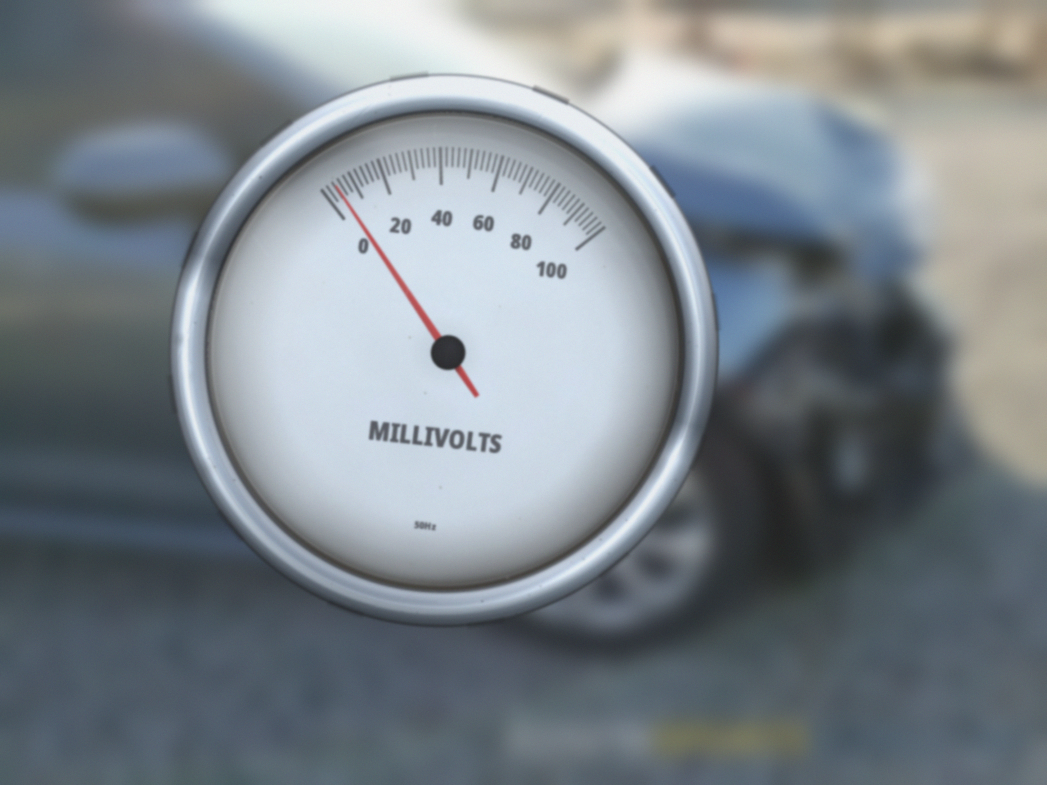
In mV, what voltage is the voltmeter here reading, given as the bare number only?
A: 4
